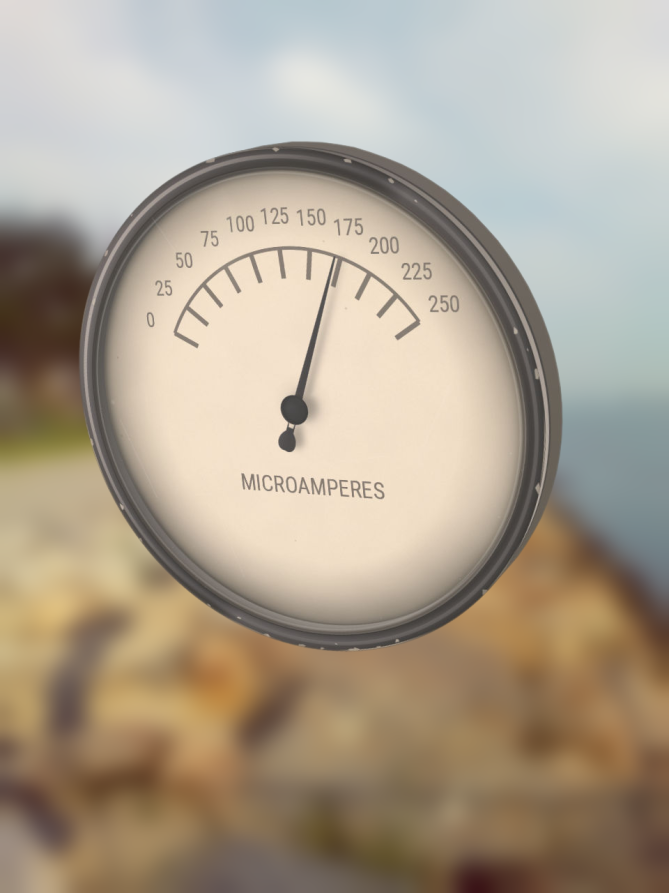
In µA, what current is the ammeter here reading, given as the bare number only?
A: 175
